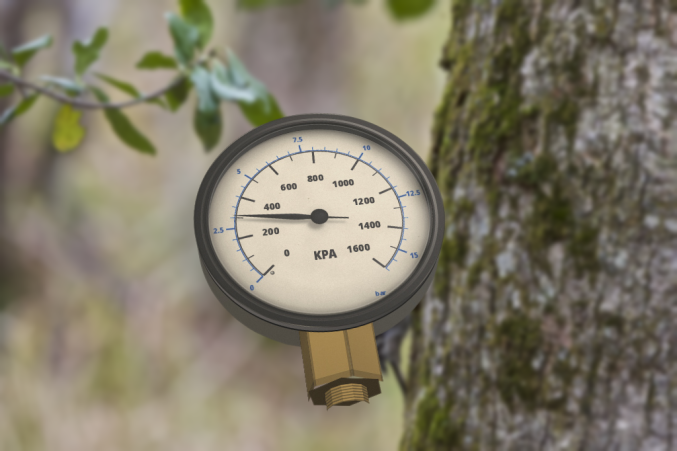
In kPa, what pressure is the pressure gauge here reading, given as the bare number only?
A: 300
